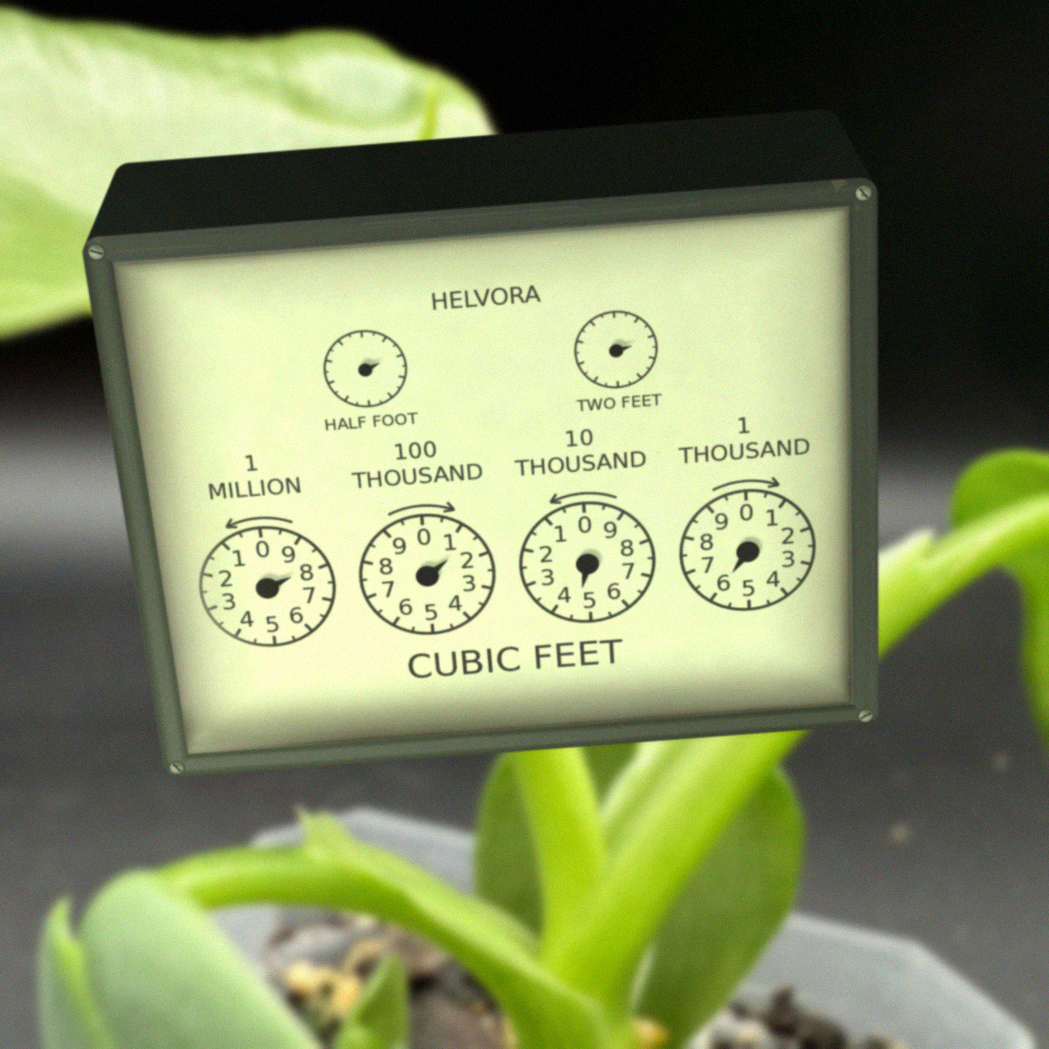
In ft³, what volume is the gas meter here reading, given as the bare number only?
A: 814600
